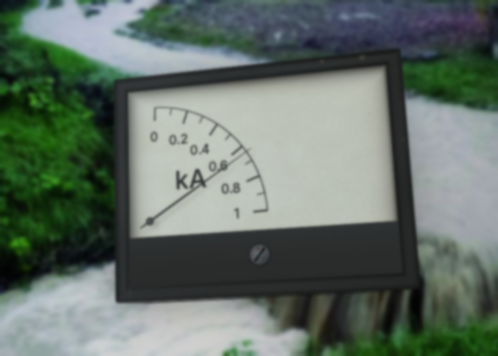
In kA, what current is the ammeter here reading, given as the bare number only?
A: 0.65
